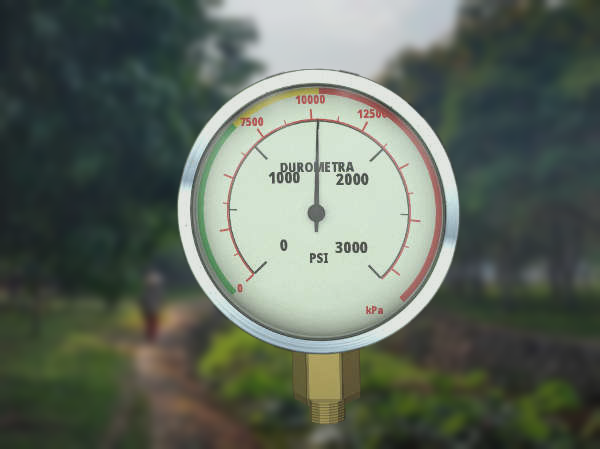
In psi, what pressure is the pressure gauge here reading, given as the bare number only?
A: 1500
